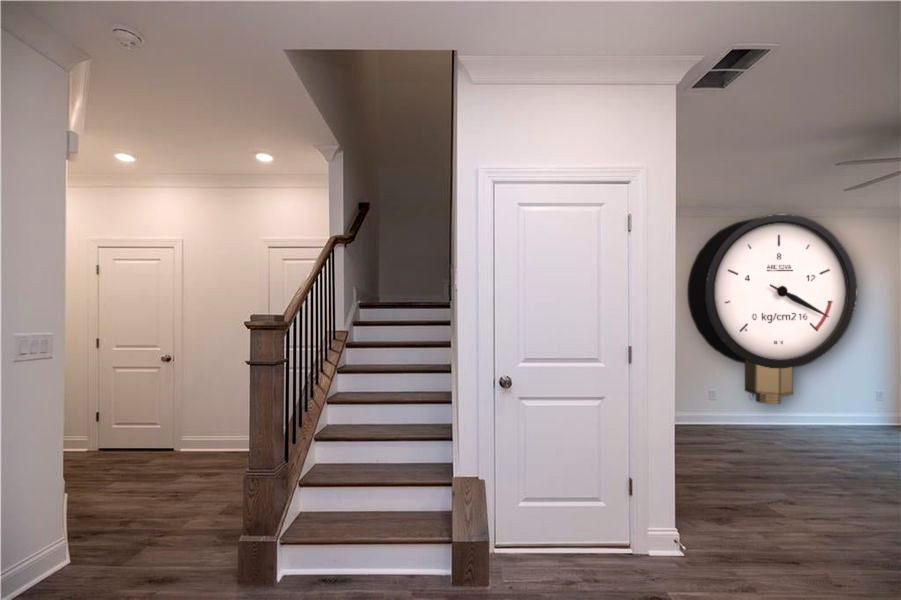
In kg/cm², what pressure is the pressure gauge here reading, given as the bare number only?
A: 15
